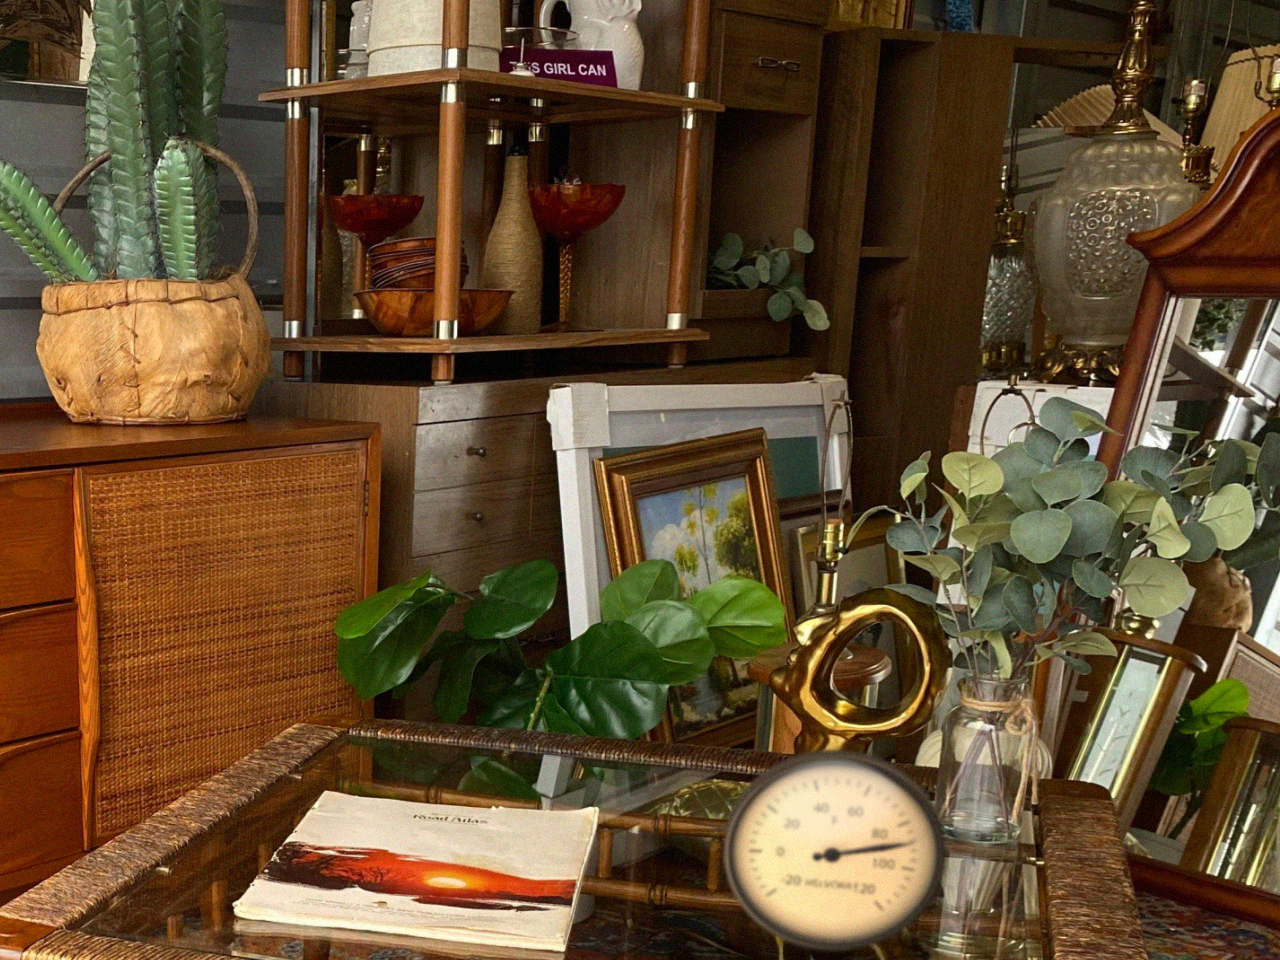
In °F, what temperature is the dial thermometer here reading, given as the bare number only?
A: 88
